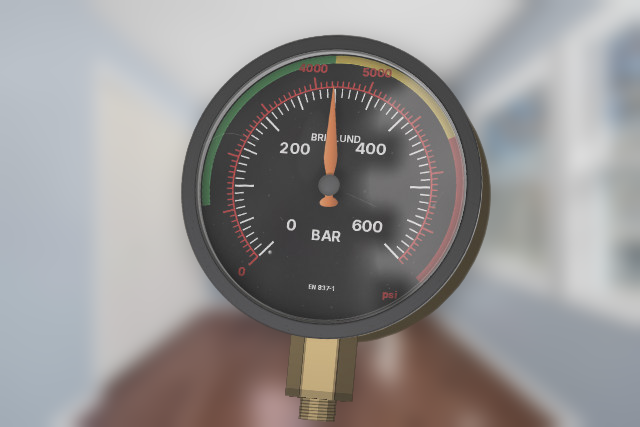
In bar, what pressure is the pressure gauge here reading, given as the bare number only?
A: 300
